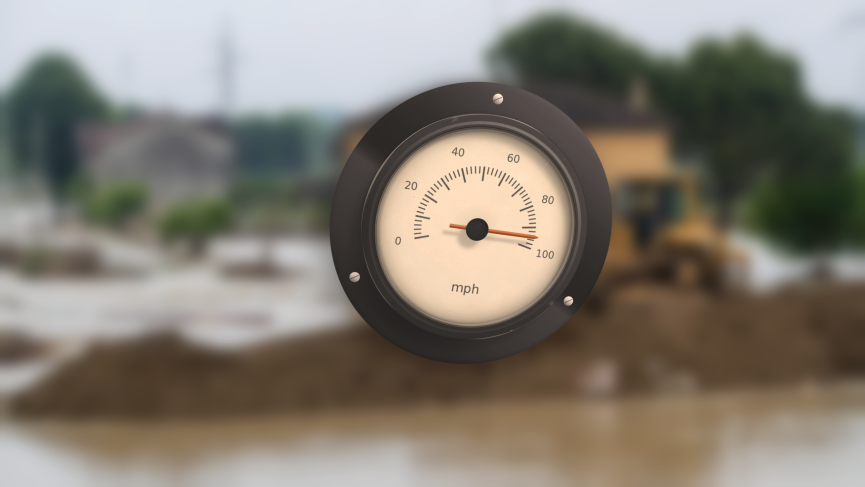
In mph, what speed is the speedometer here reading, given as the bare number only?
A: 94
